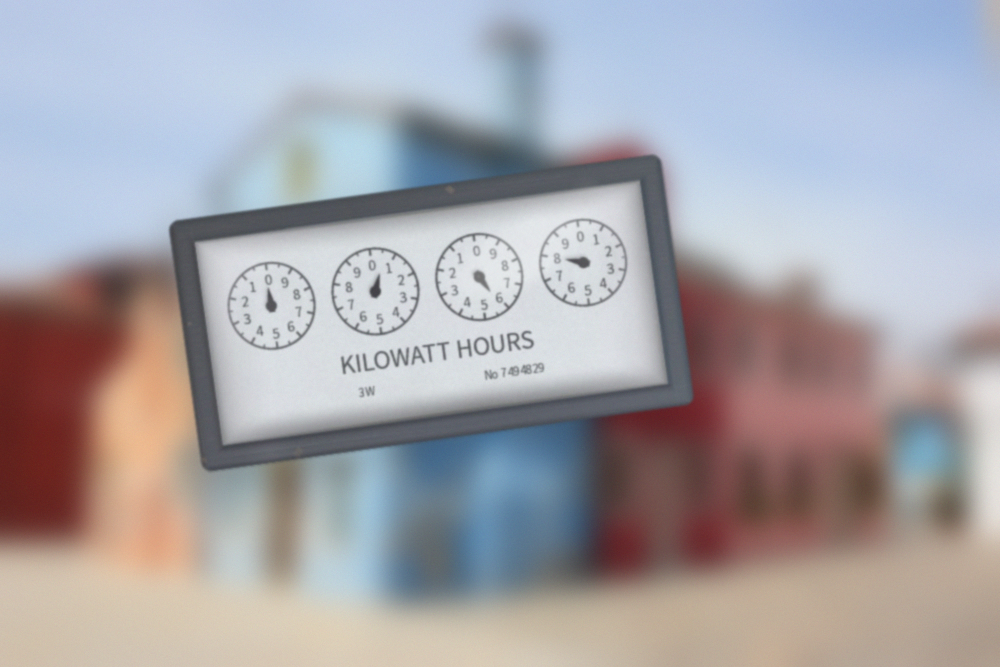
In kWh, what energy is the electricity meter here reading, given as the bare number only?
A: 58
